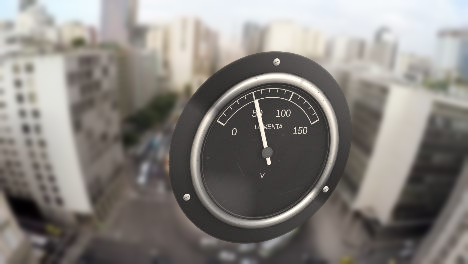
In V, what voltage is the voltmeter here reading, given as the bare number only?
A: 50
